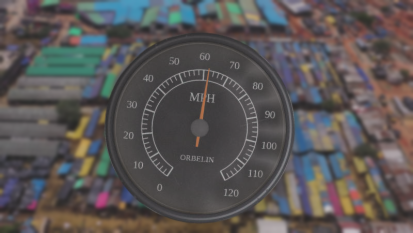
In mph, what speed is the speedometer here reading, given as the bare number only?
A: 62
